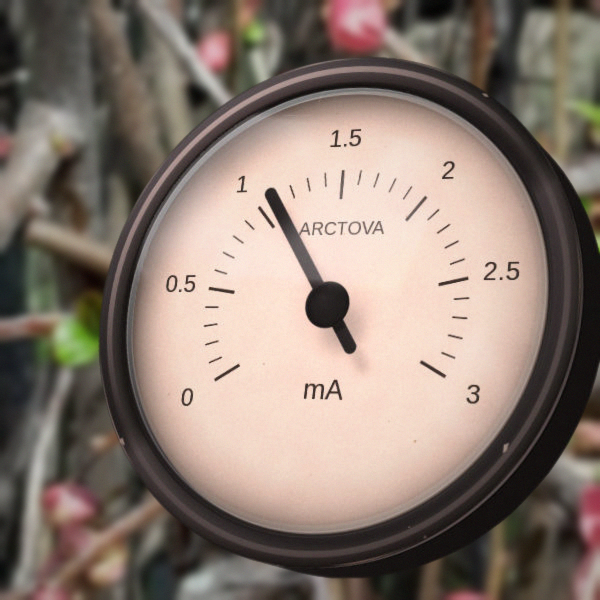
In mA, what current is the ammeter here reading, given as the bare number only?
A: 1.1
